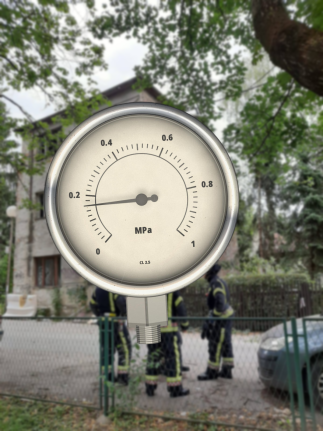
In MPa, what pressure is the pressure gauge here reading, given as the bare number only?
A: 0.16
